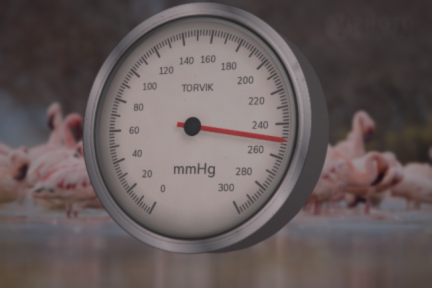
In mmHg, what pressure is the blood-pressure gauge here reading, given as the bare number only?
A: 250
